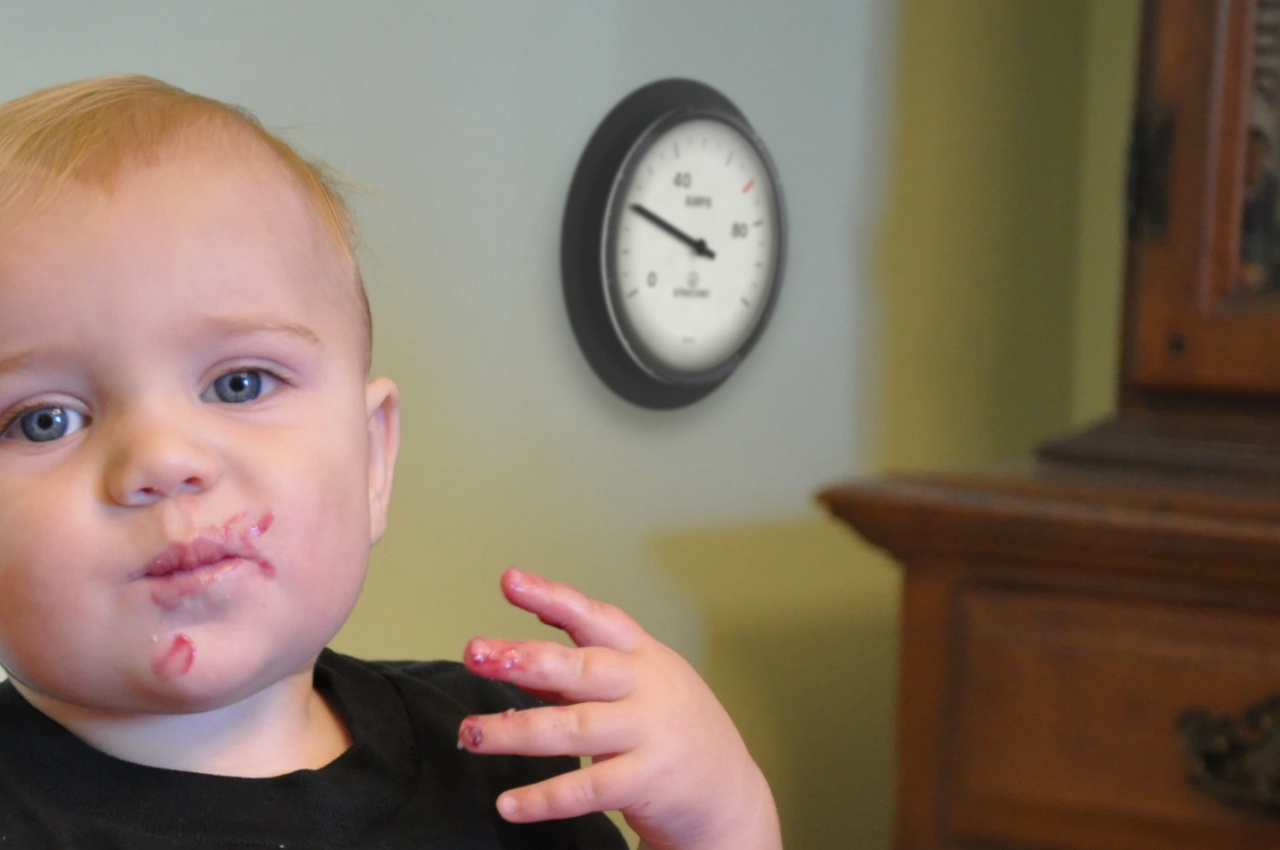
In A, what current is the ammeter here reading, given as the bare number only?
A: 20
